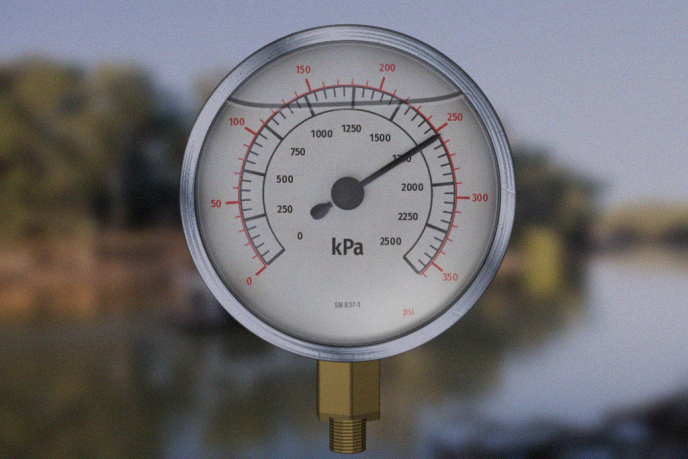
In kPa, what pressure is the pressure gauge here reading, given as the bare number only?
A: 1750
